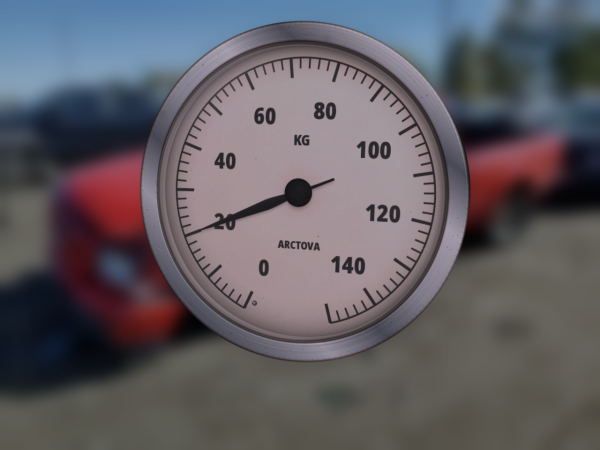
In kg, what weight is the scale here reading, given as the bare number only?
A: 20
